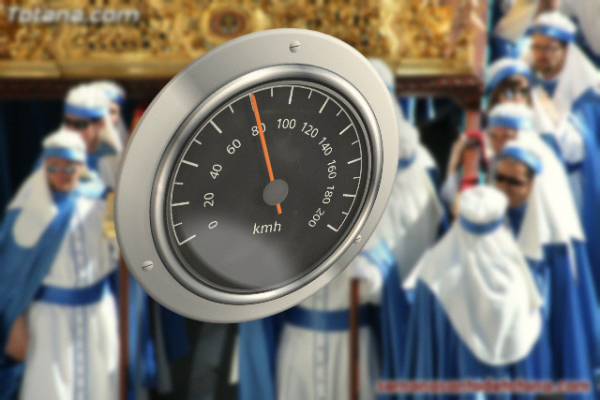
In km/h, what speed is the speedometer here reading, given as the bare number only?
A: 80
